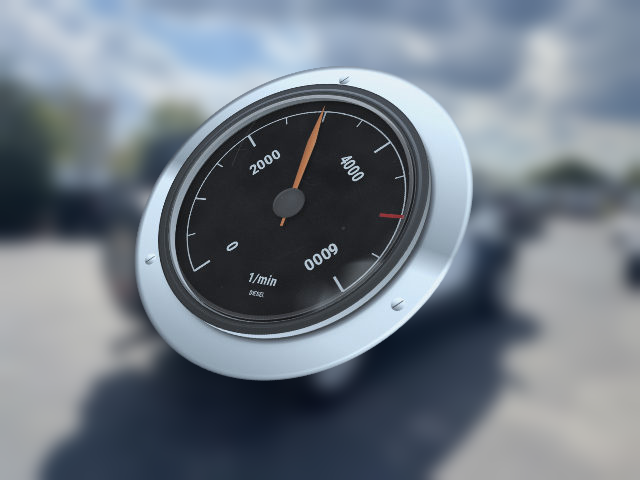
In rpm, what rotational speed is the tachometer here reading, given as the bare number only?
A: 3000
